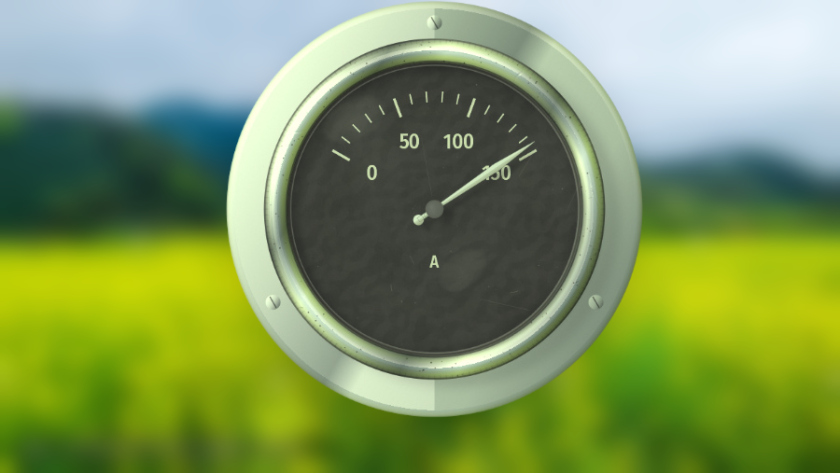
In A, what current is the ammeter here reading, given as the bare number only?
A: 145
